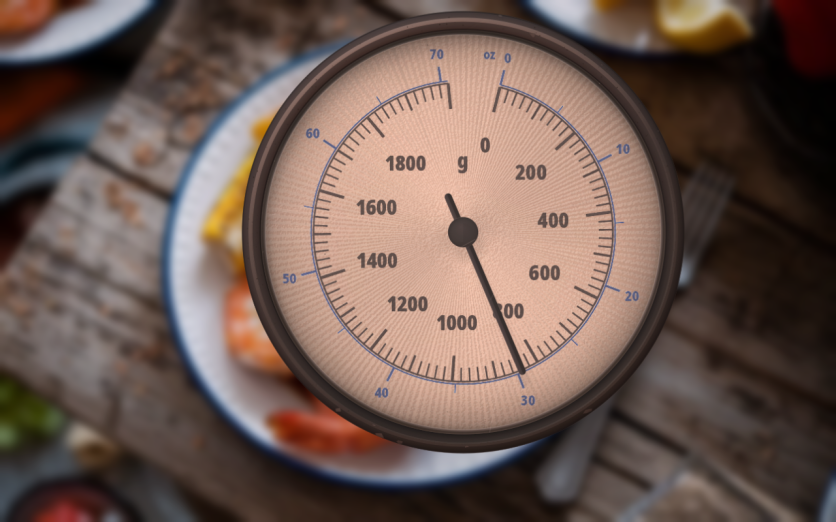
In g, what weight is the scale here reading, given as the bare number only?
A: 840
